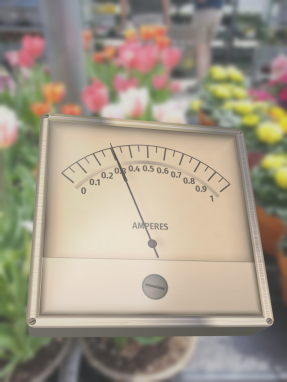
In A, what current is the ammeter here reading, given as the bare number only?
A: 0.3
